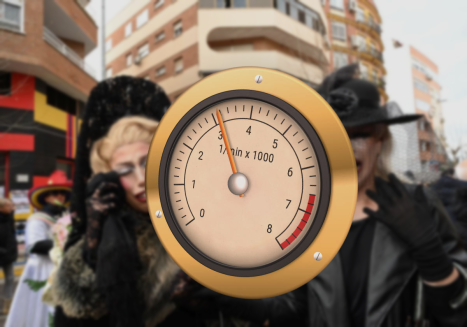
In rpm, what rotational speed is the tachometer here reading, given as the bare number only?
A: 3200
